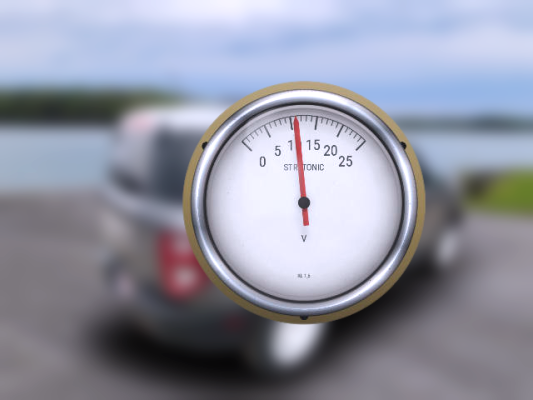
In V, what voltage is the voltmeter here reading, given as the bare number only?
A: 11
